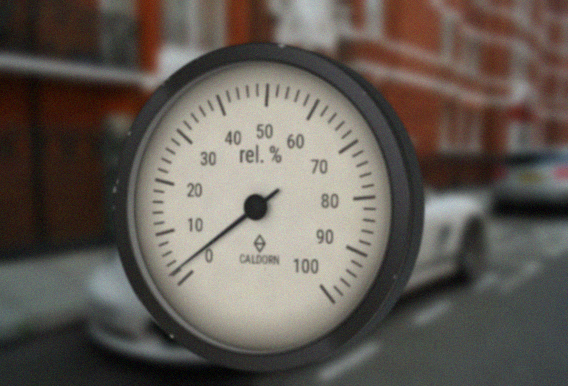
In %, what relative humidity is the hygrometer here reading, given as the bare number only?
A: 2
